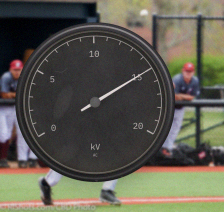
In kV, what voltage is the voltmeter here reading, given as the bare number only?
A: 15
